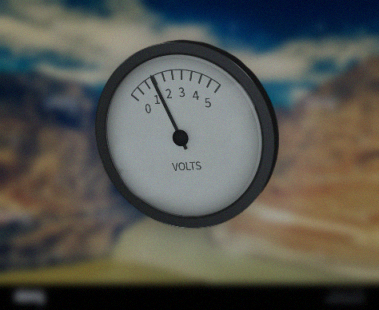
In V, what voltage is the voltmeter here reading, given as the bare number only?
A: 1.5
